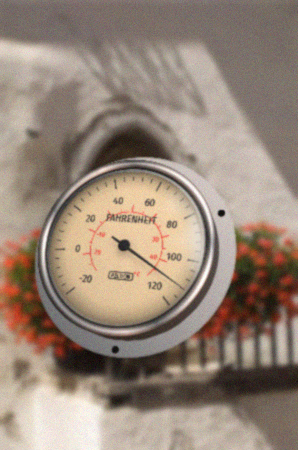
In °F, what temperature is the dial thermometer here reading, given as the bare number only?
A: 112
